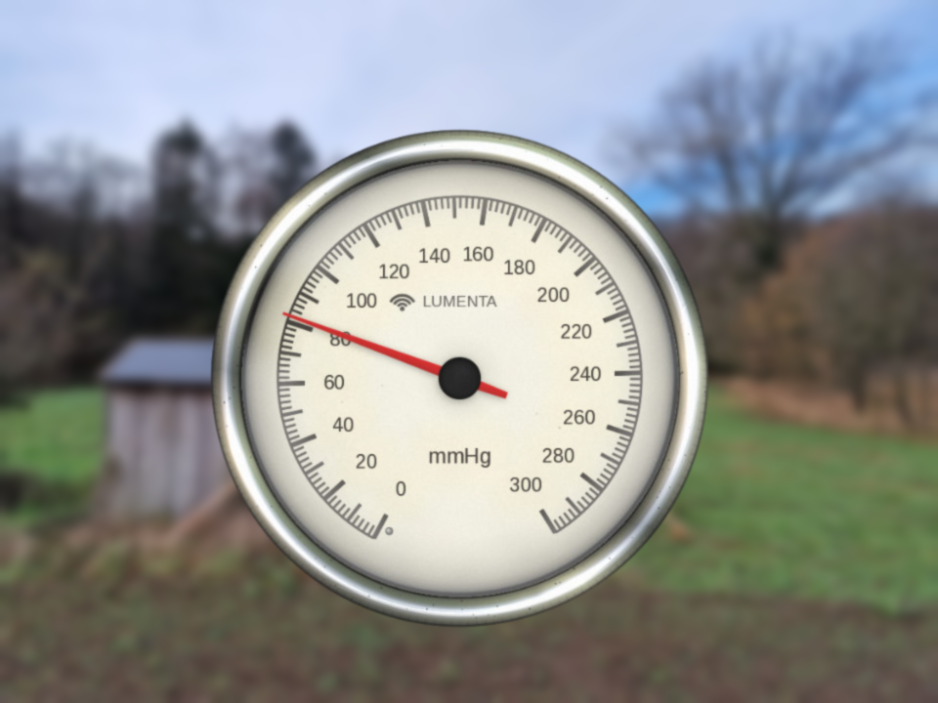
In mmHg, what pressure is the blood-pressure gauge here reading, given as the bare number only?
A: 82
